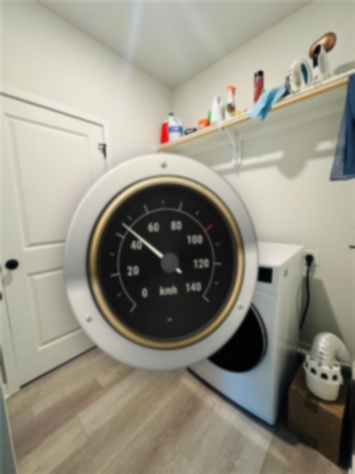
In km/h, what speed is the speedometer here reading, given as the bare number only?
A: 45
